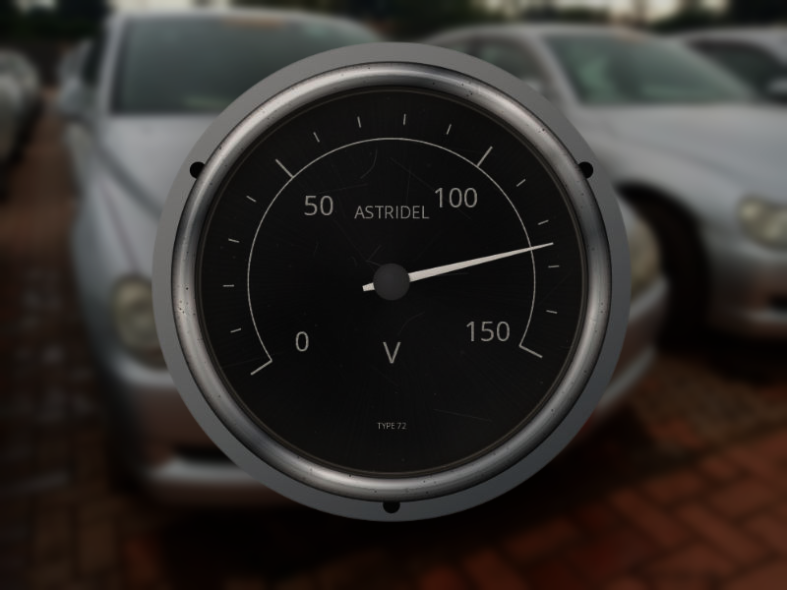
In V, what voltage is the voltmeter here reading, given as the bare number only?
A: 125
